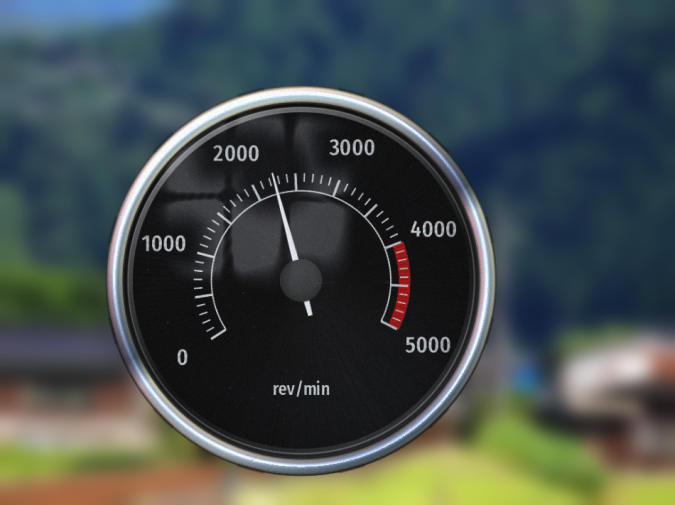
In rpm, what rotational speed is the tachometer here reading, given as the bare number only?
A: 2250
